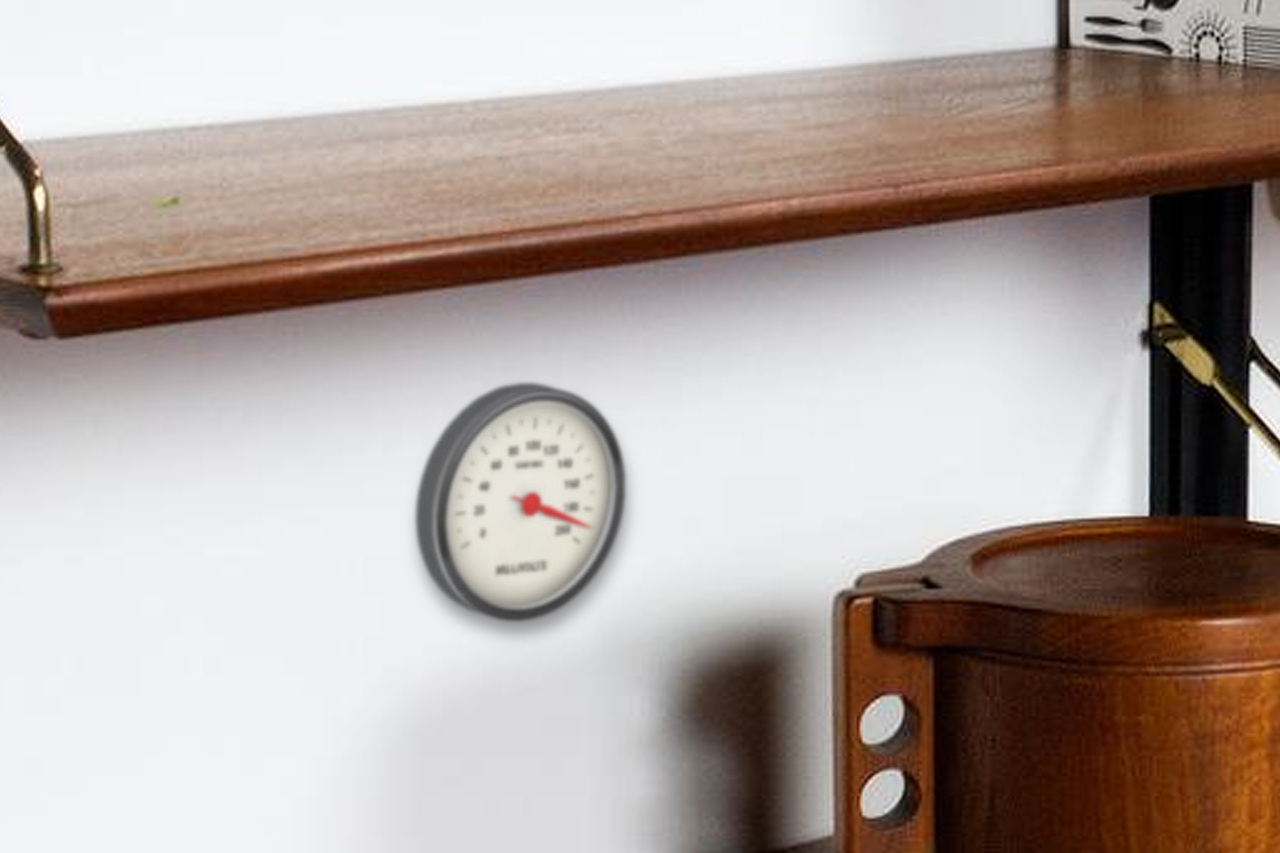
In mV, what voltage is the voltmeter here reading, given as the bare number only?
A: 190
